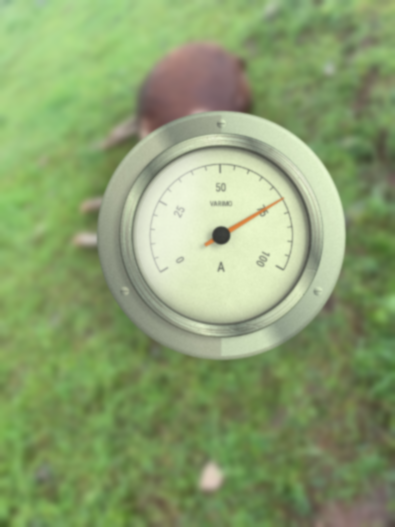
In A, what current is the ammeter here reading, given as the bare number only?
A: 75
